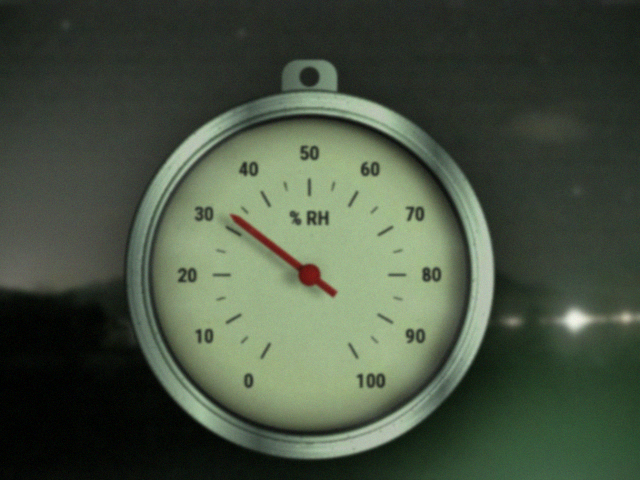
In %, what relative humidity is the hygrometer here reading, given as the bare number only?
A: 32.5
